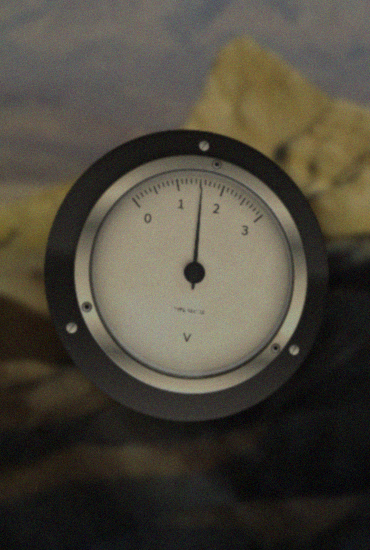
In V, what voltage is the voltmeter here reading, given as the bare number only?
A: 1.5
